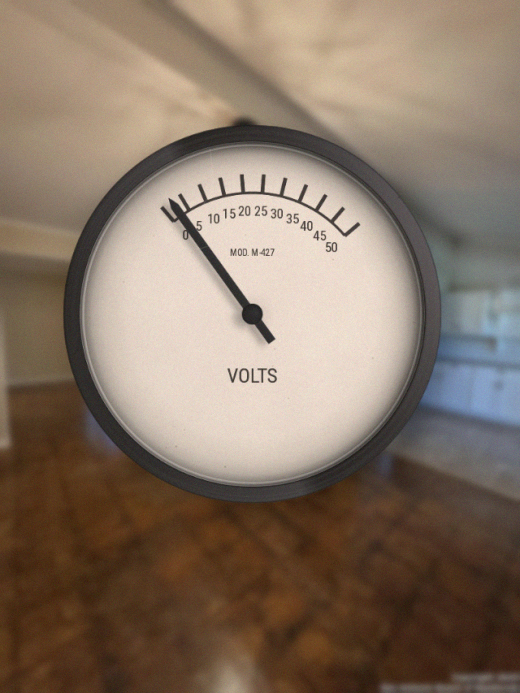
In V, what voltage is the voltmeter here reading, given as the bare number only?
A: 2.5
